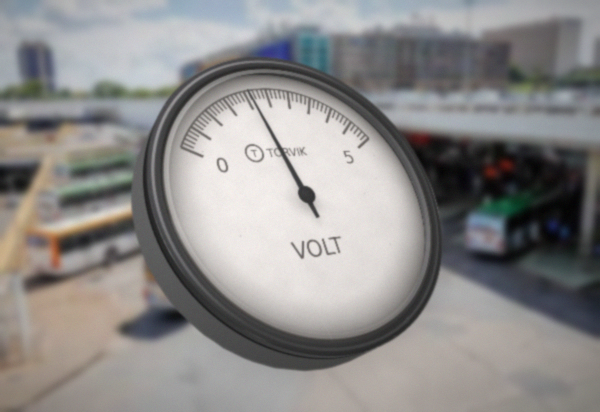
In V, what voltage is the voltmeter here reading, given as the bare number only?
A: 2
